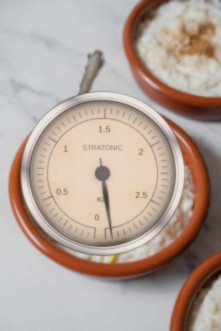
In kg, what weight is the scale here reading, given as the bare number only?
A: 2.95
